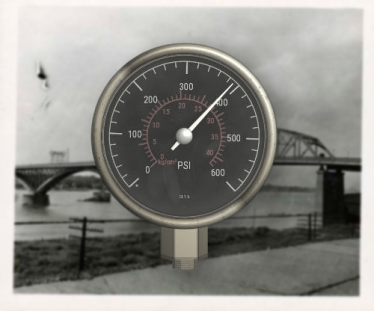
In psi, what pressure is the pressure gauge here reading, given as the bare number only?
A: 390
